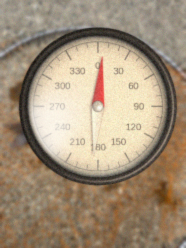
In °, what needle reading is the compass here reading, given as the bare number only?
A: 5
